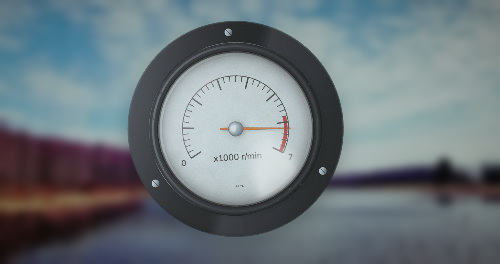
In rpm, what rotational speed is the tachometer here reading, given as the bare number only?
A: 6200
